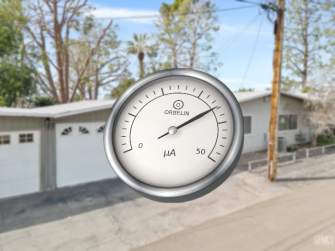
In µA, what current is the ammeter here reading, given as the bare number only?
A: 36
